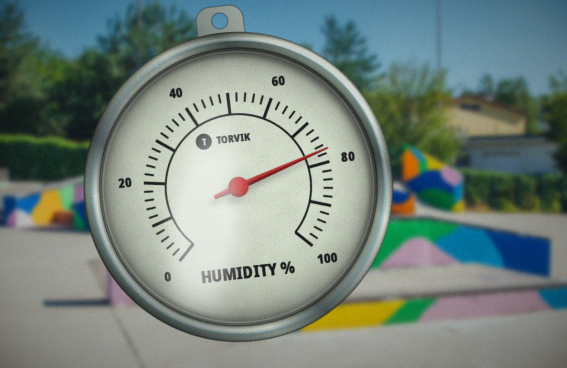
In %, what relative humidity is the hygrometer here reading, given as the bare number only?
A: 77
